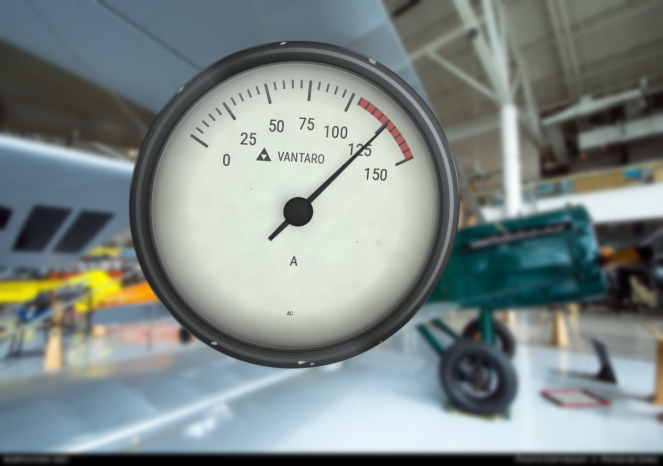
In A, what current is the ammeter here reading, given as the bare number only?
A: 125
